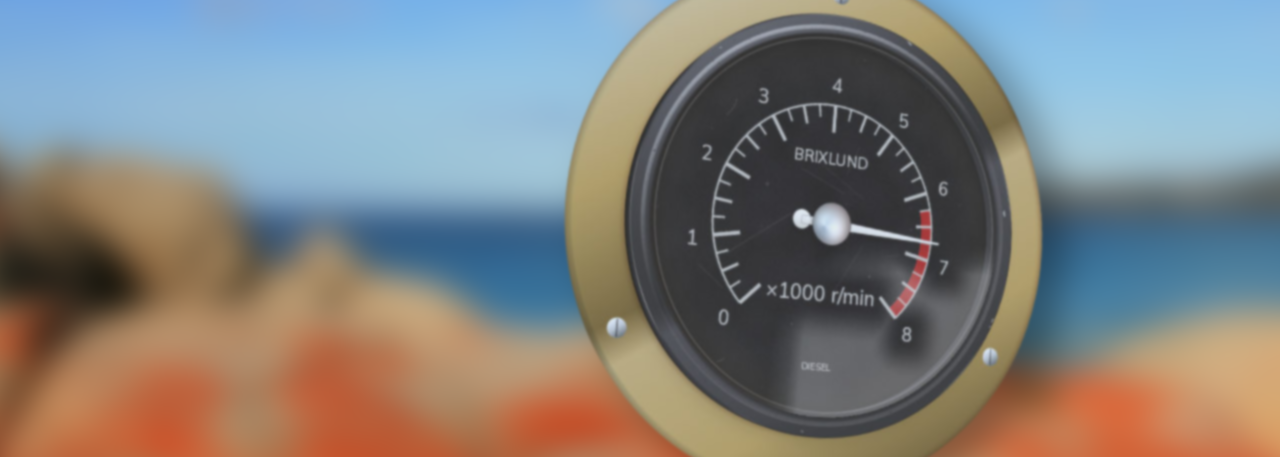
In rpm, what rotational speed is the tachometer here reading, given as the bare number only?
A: 6750
